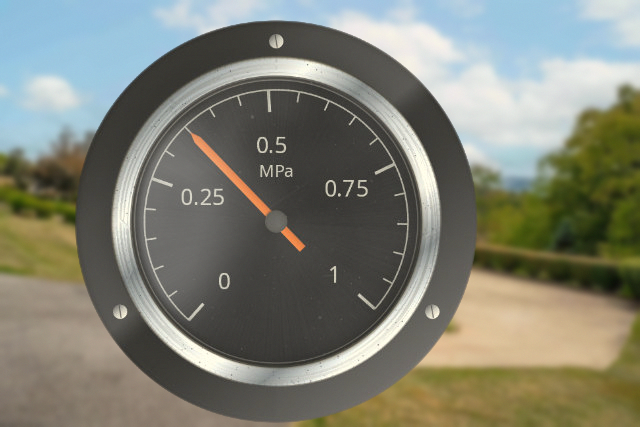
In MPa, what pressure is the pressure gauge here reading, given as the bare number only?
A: 0.35
